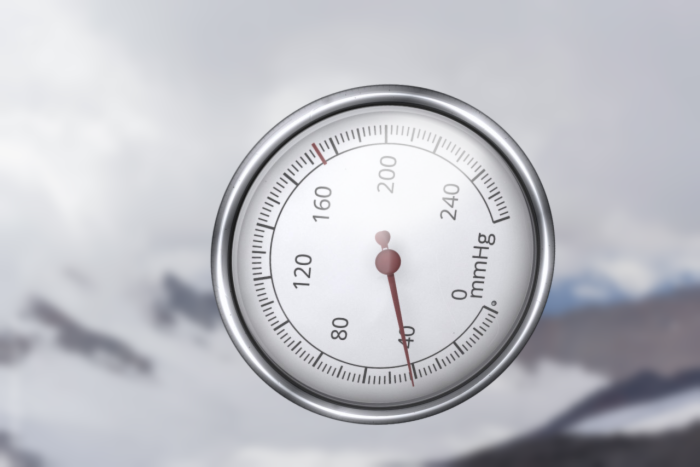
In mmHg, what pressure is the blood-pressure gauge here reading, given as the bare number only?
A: 42
